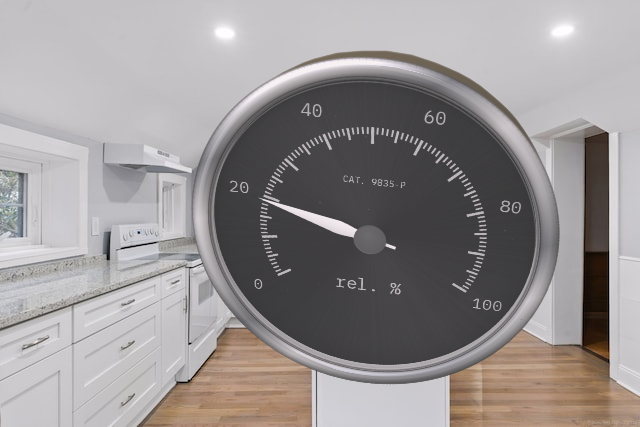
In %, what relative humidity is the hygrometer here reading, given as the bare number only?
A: 20
